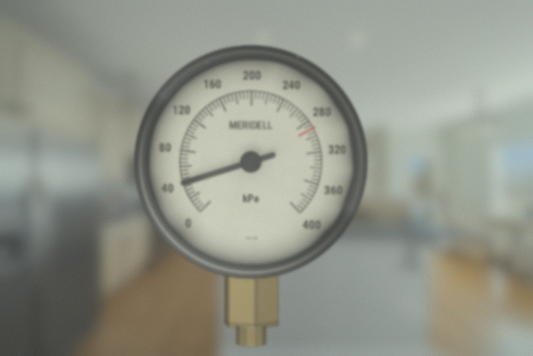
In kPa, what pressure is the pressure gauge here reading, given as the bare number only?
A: 40
